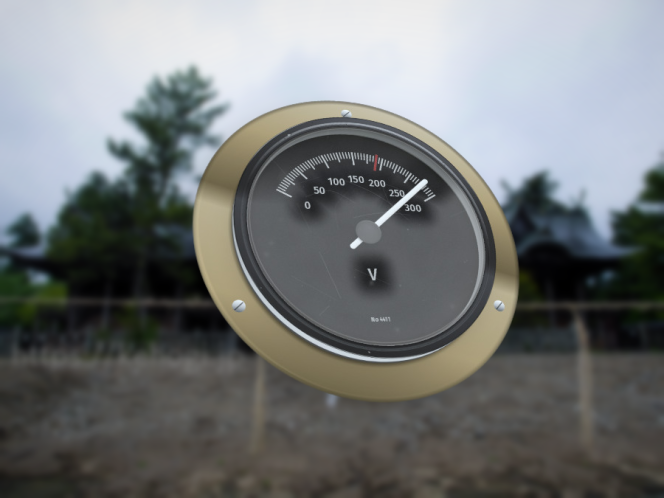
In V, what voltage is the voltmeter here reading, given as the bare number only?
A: 275
